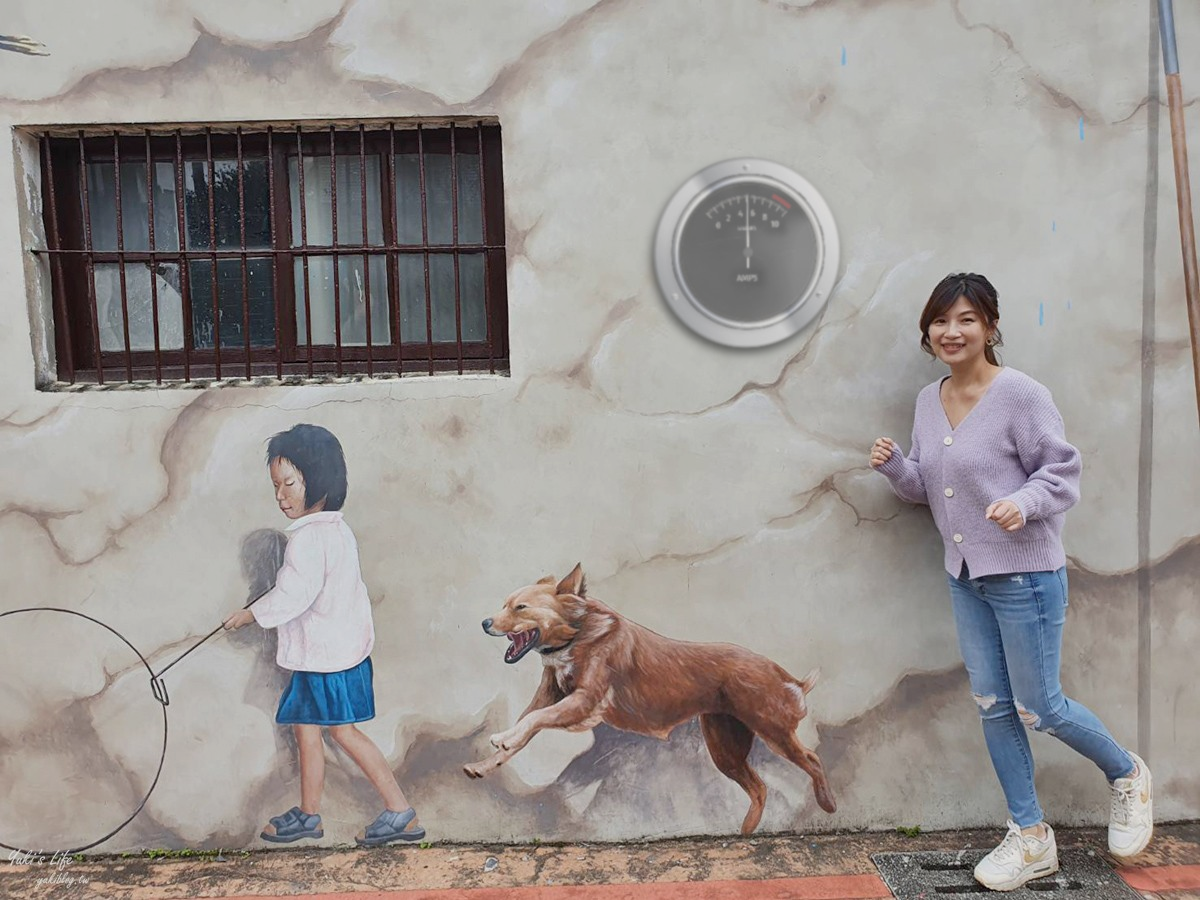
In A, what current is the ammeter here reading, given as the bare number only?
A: 5
